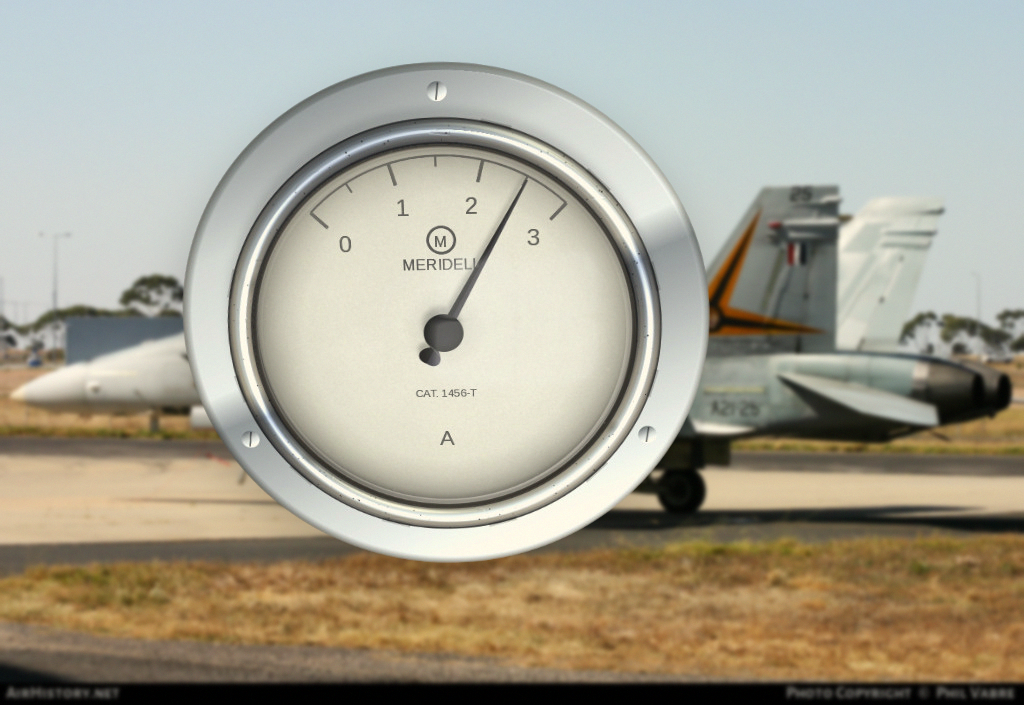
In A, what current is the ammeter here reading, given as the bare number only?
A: 2.5
